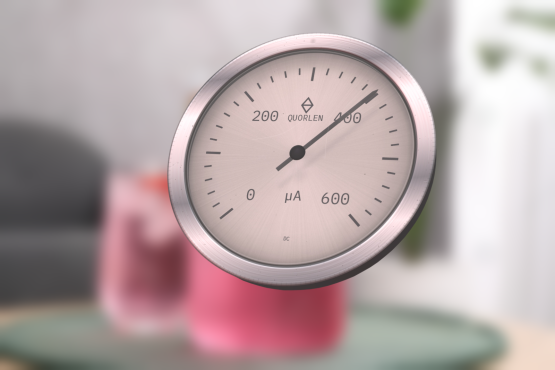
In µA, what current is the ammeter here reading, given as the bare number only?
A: 400
